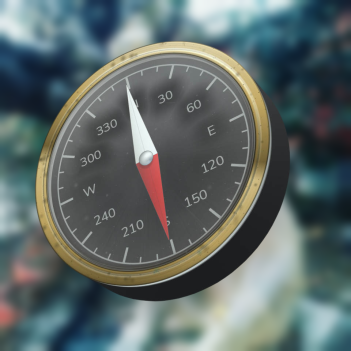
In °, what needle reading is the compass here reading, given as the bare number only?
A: 180
